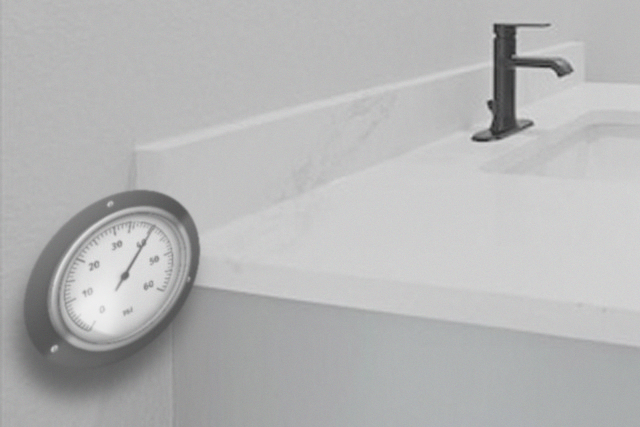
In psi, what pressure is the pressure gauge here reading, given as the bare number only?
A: 40
